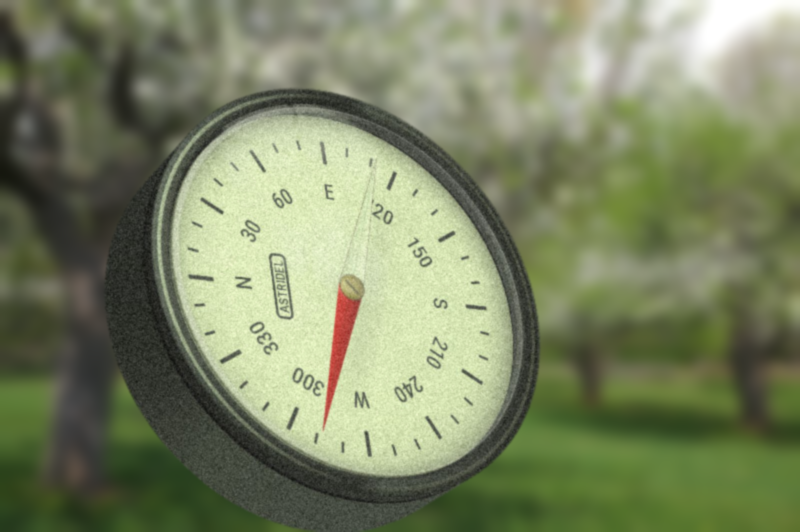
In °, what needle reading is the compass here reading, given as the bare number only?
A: 290
